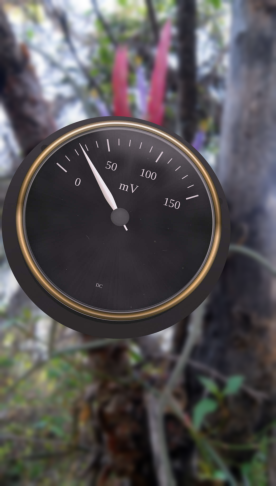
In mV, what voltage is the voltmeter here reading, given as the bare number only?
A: 25
